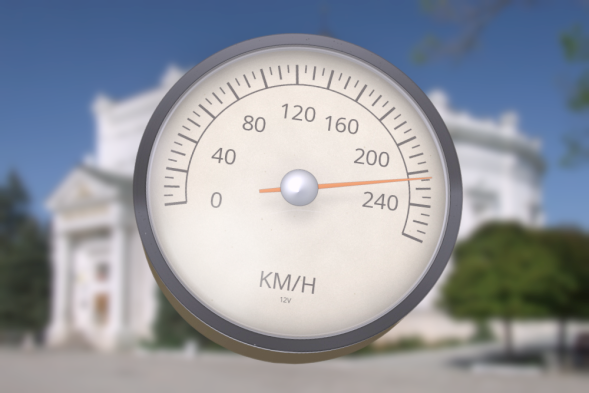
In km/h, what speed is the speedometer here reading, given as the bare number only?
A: 225
